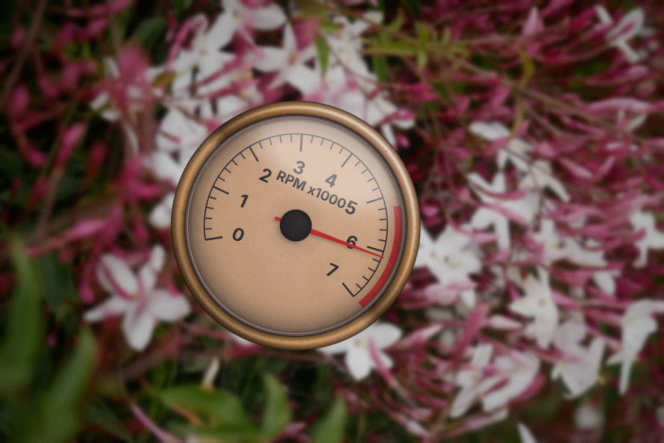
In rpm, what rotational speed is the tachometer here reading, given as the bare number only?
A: 6100
